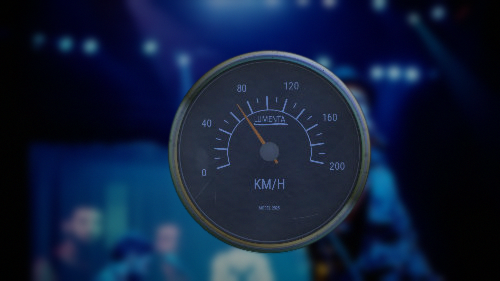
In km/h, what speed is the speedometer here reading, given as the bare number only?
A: 70
